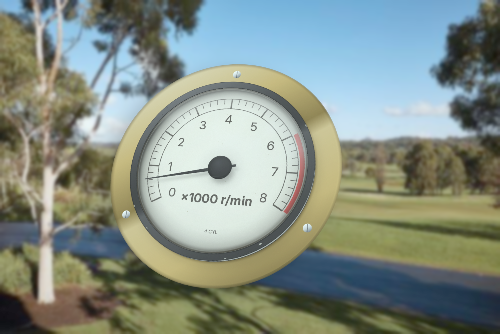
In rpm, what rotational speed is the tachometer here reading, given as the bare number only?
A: 600
